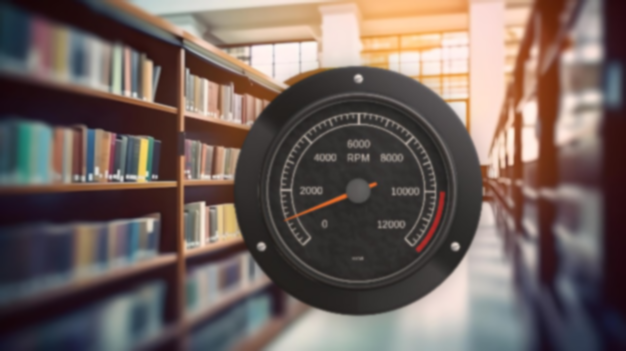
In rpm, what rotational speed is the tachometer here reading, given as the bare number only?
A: 1000
